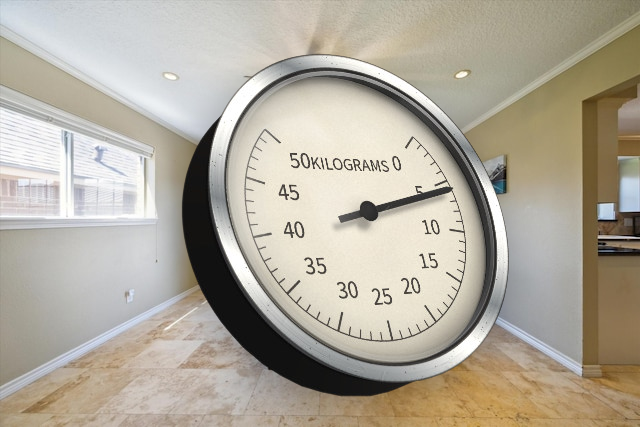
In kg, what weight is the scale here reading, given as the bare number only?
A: 6
